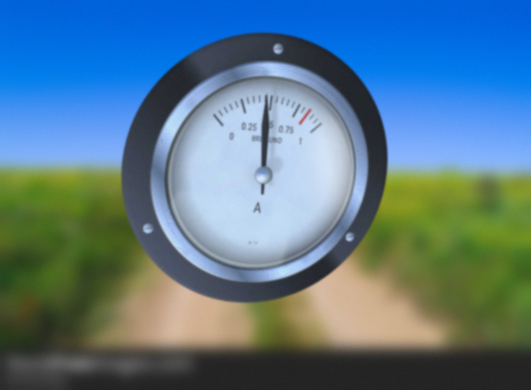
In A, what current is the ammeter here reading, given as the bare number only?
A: 0.45
